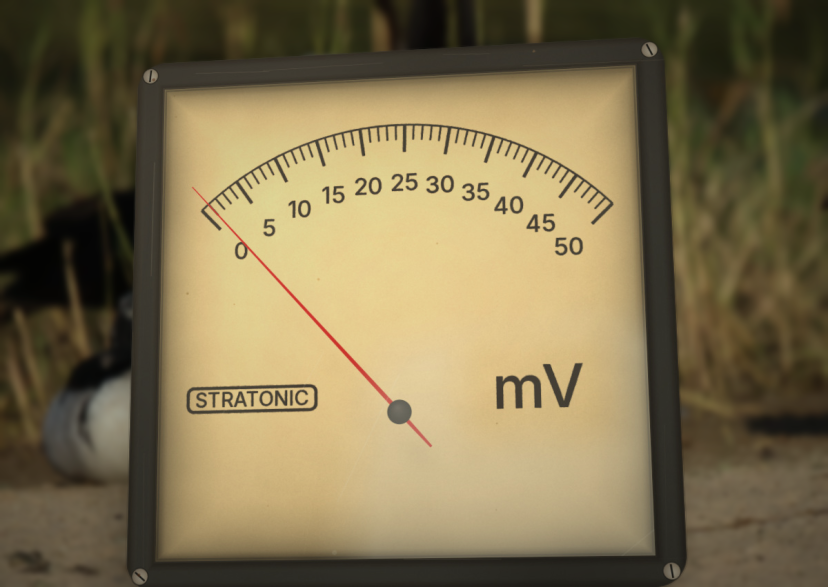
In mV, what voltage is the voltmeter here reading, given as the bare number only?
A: 1
